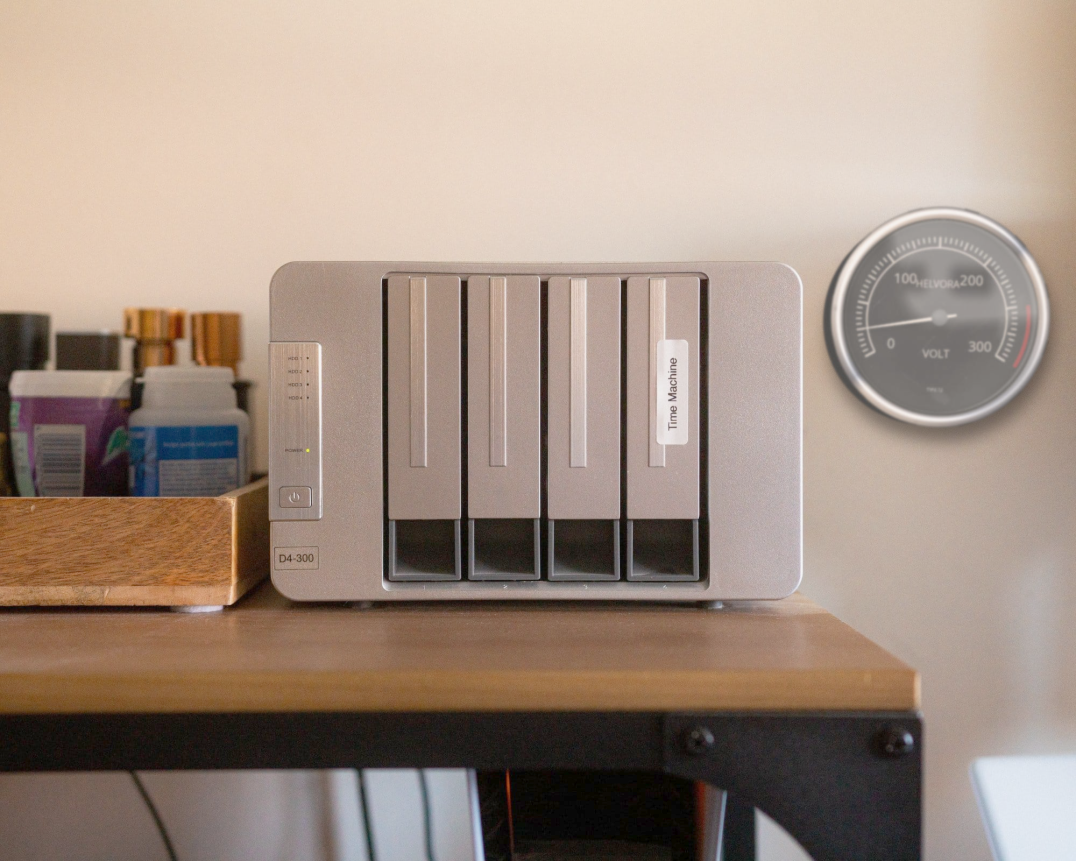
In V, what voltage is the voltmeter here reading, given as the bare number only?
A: 25
